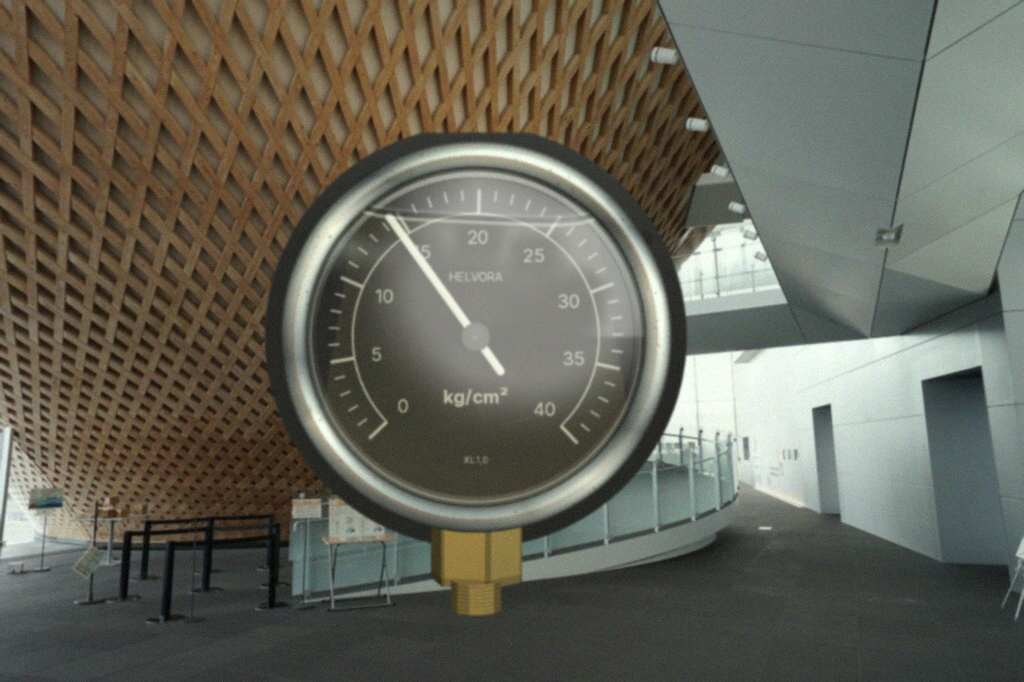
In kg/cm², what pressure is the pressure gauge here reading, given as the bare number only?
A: 14.5
